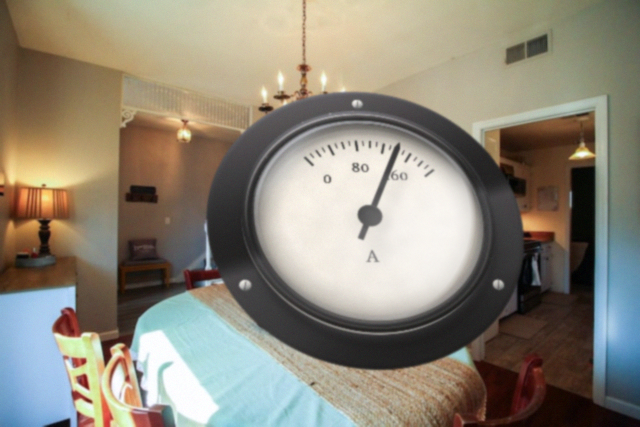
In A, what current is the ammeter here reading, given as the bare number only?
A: 140
